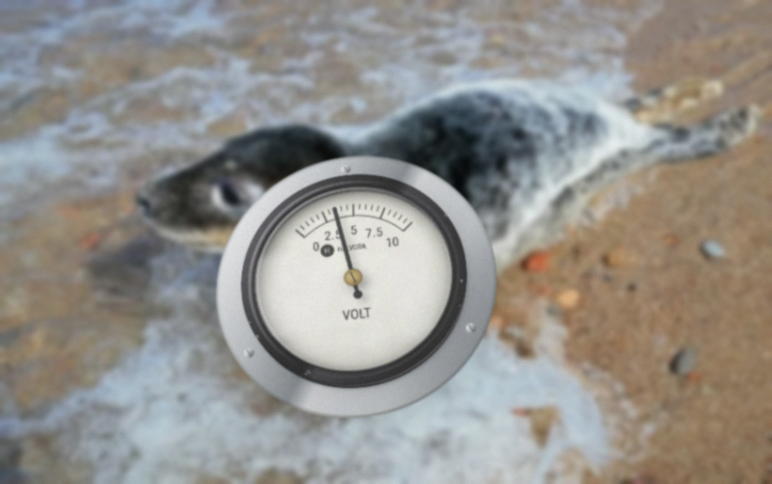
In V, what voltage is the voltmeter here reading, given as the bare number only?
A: 3.5
